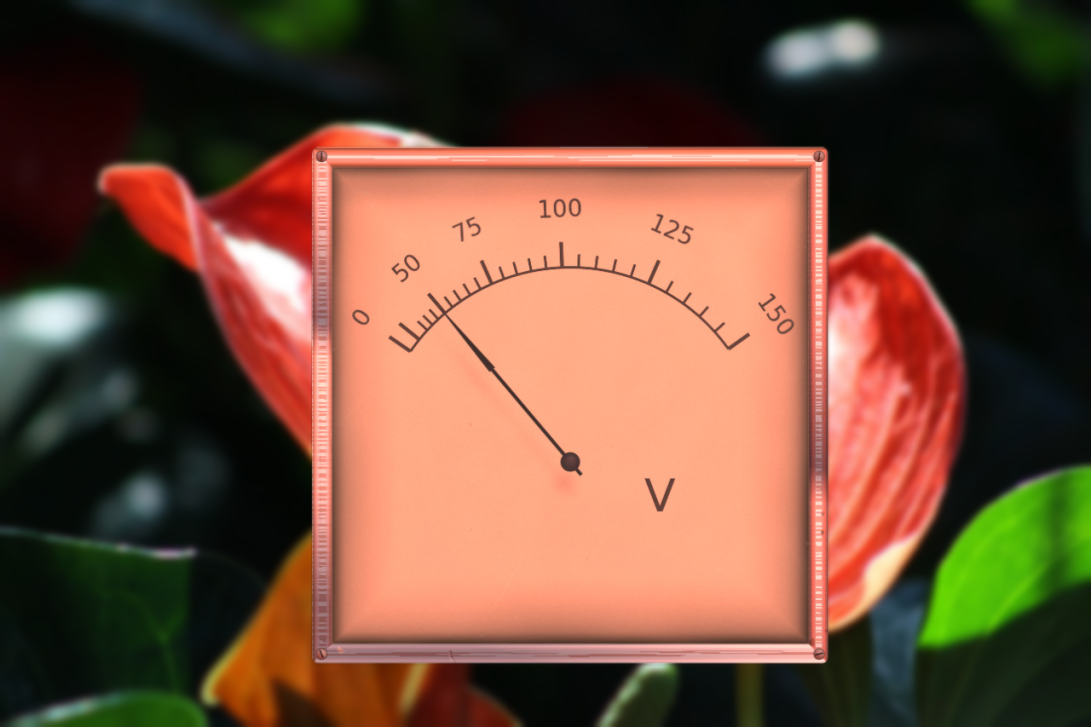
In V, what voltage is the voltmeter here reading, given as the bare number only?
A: 50
